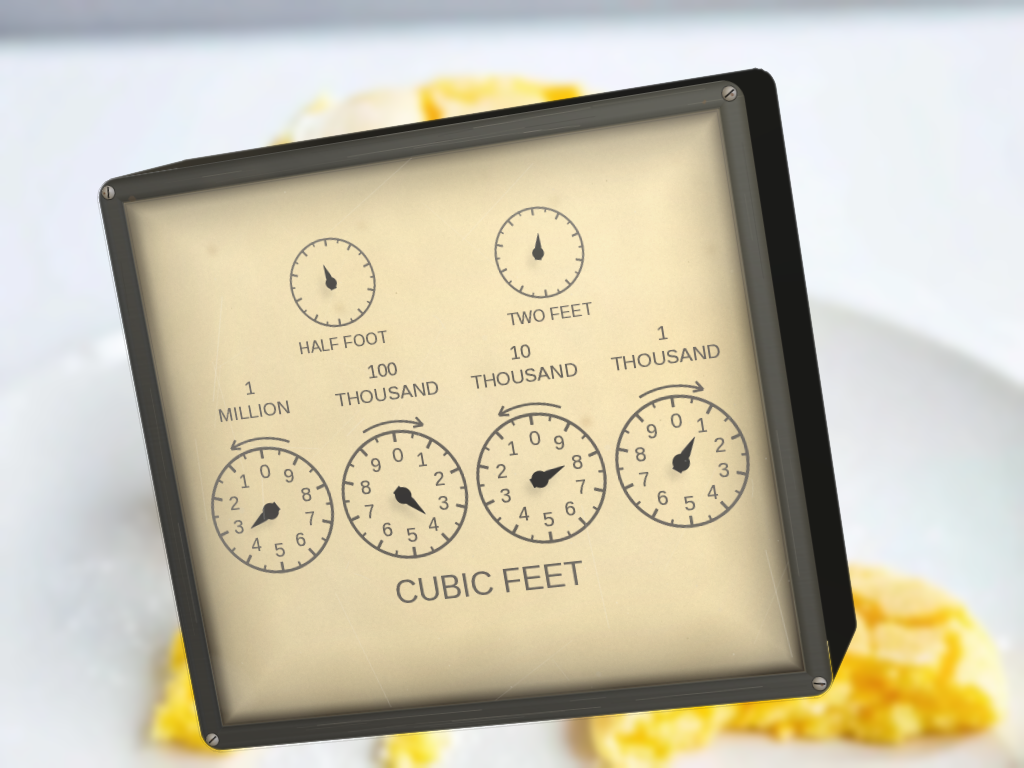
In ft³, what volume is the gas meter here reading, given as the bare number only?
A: 338100
